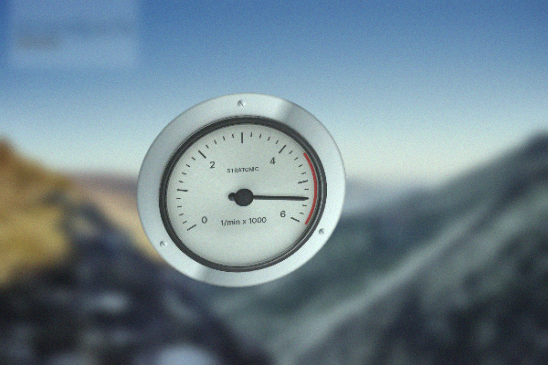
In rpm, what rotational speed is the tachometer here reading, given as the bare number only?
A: 5400
